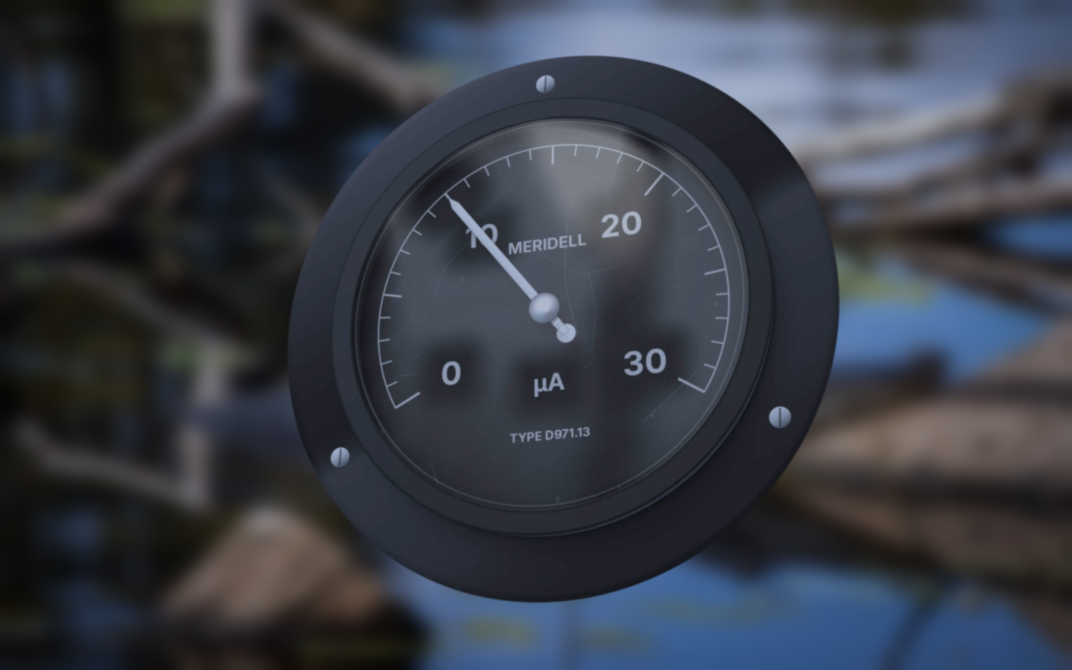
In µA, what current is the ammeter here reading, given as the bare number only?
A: 10
